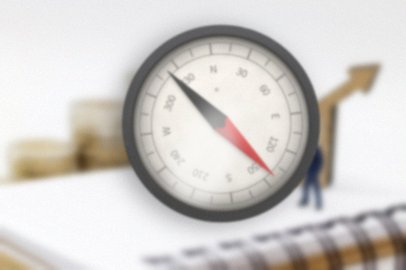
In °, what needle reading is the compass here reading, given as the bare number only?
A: 142.5
